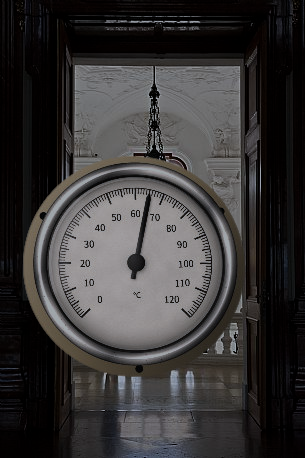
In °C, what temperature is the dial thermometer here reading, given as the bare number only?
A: 65
